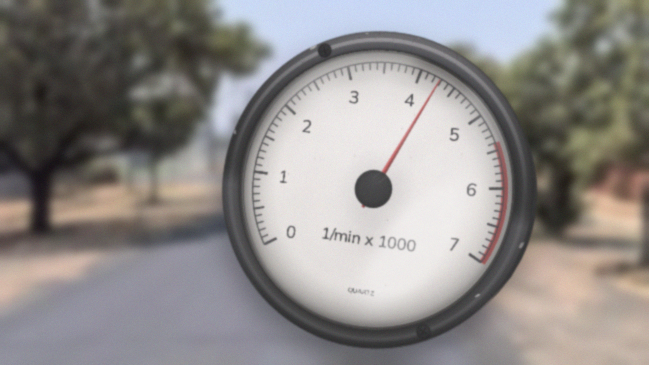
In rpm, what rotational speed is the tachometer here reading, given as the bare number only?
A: 4300
